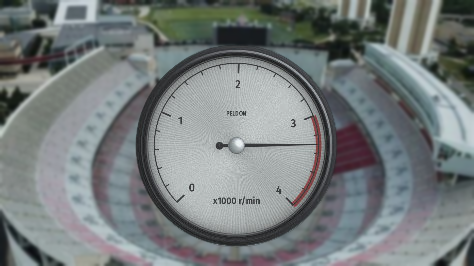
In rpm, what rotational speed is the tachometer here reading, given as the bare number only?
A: 3300
